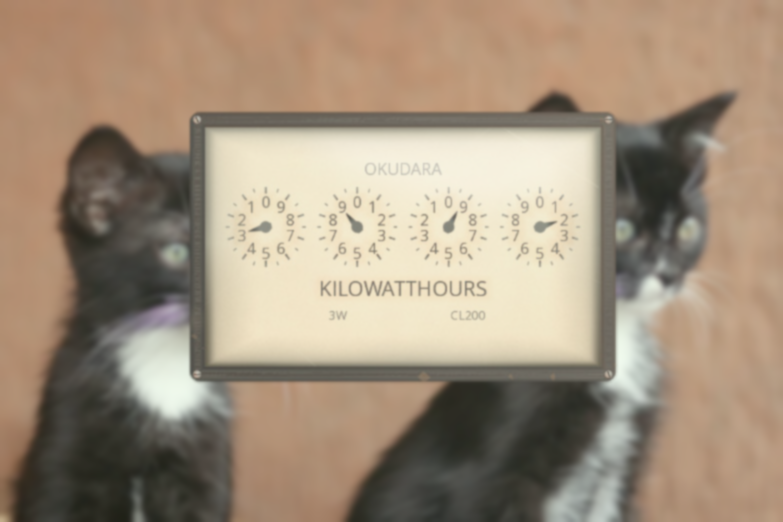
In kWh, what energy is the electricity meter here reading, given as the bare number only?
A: 2892
